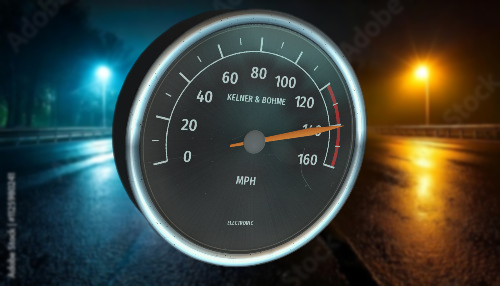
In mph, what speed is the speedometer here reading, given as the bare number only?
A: 140
